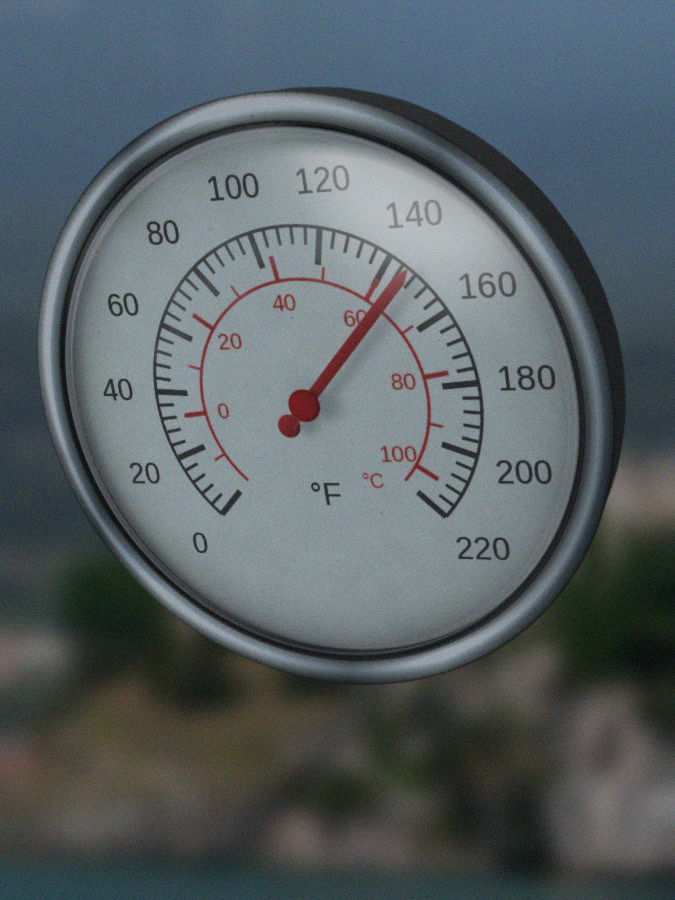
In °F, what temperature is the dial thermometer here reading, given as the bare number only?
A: 146
